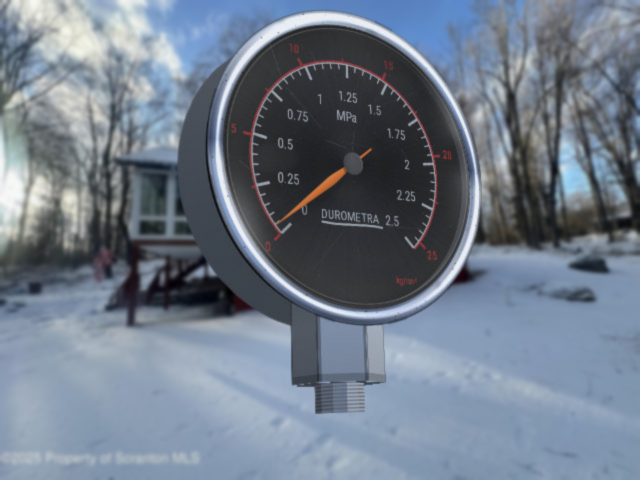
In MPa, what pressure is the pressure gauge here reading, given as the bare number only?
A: 0.05
